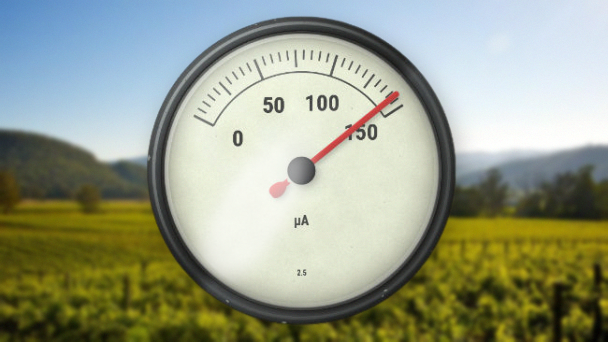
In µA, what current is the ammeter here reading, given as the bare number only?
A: 142.5
